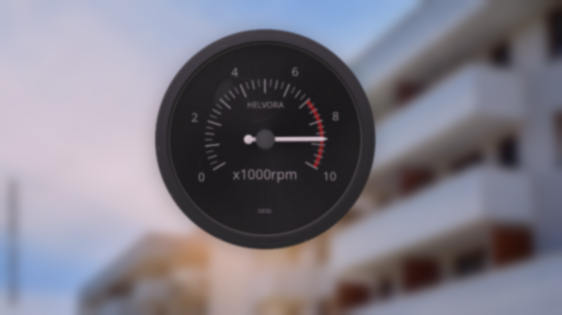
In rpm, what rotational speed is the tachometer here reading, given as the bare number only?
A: 8750
